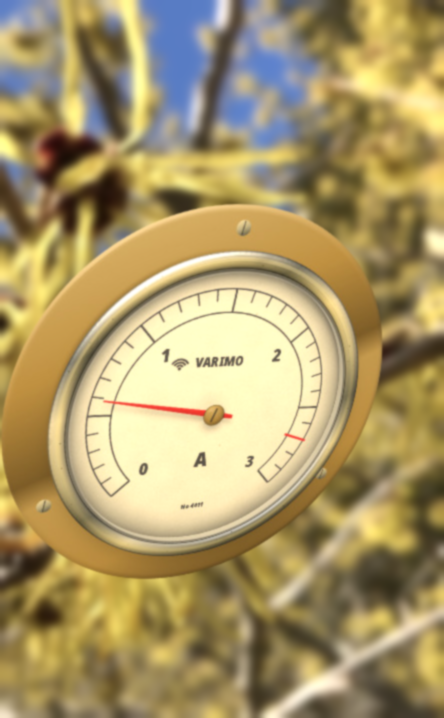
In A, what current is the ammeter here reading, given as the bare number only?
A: 0.6
